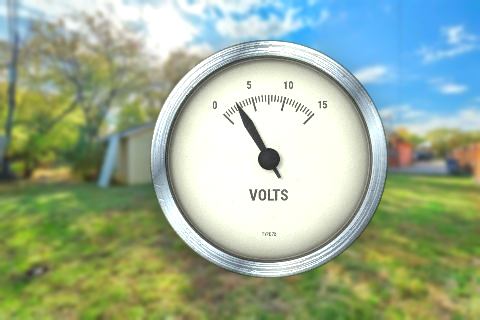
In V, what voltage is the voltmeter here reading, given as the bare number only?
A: 2.5
